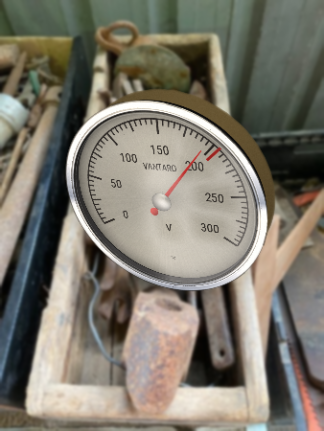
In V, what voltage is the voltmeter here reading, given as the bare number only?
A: 195
